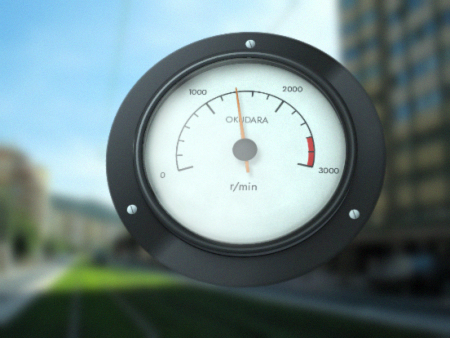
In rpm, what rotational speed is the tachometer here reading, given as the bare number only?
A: 1400
